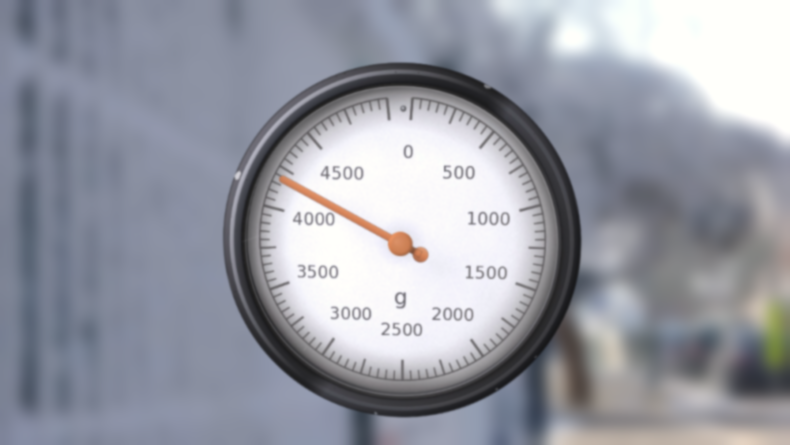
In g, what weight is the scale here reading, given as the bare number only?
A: 4200
